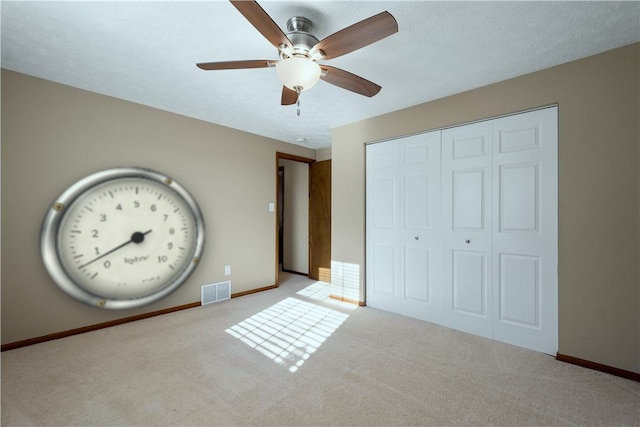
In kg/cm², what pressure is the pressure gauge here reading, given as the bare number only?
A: 0.6
